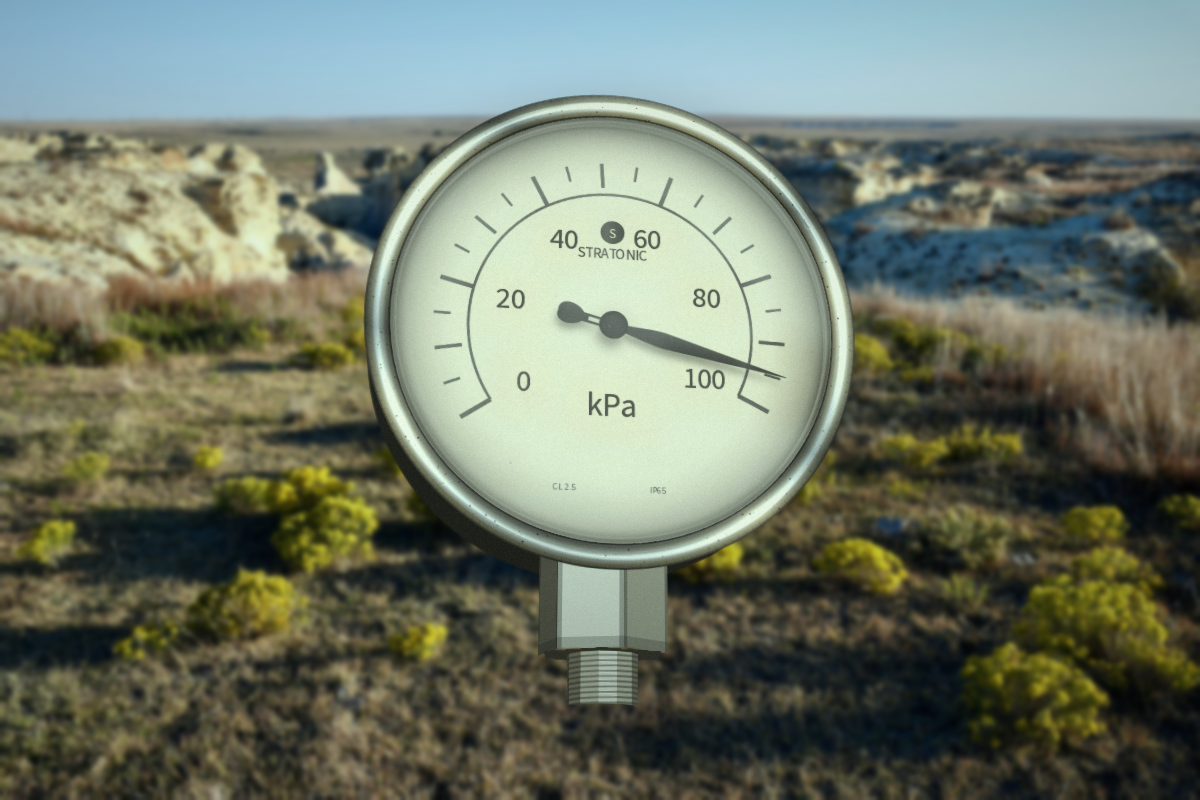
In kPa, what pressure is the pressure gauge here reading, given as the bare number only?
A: 95
